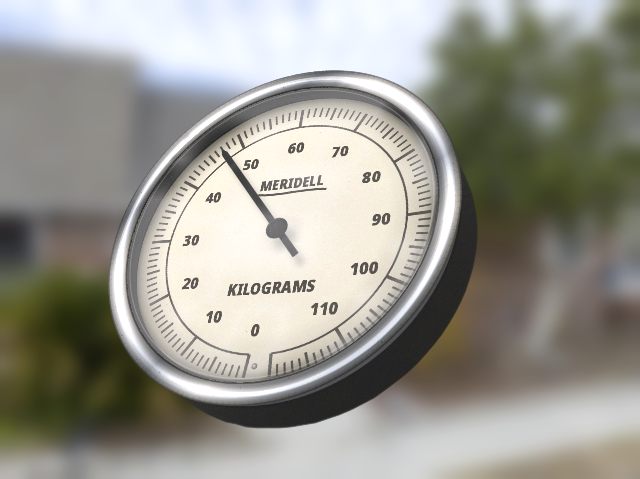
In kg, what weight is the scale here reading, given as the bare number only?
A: 47
